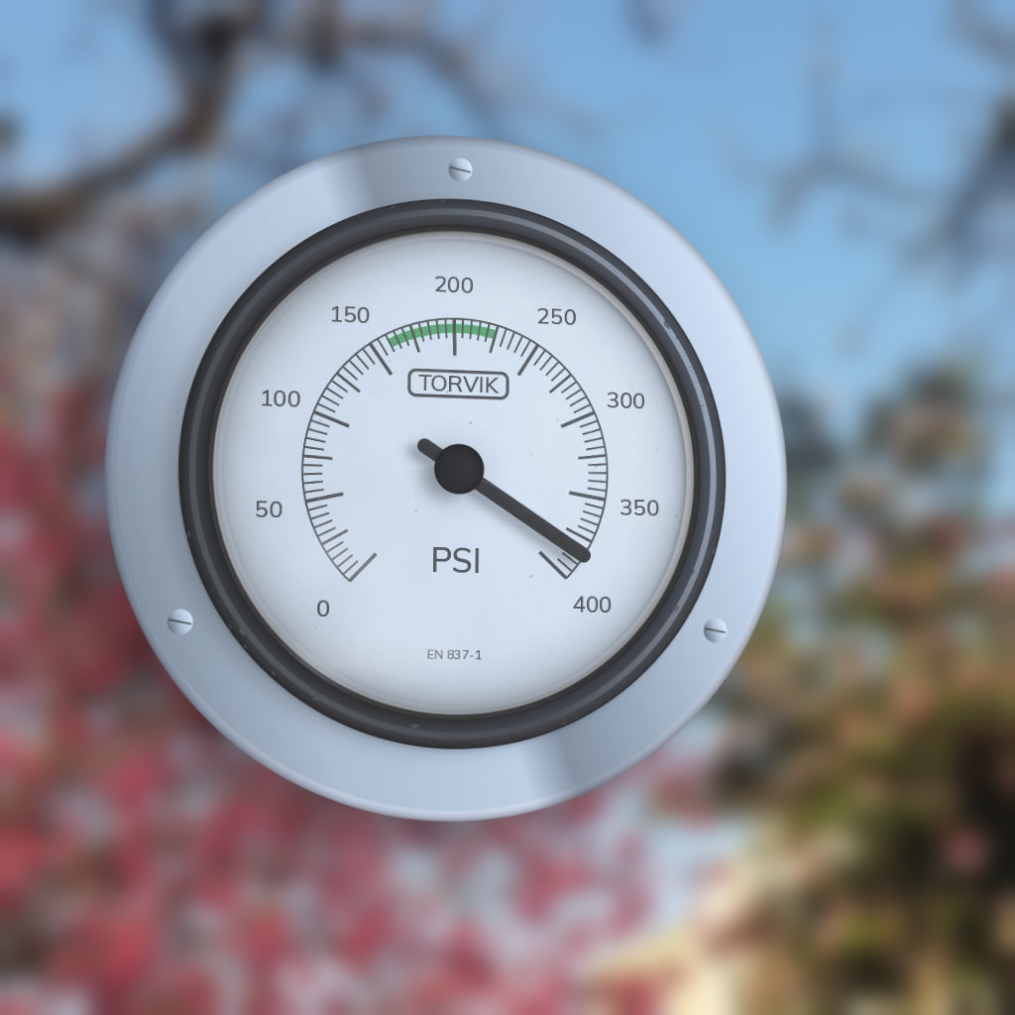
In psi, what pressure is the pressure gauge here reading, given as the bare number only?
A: 385
